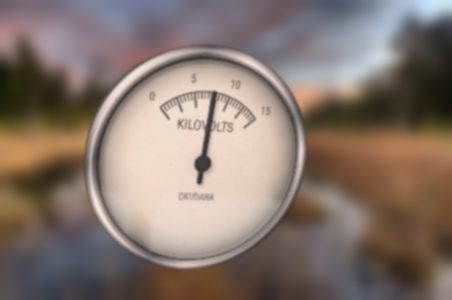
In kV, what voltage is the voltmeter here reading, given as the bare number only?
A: 7.5
